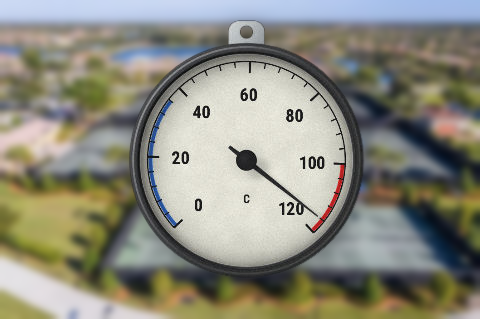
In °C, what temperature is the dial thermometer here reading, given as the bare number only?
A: 116
